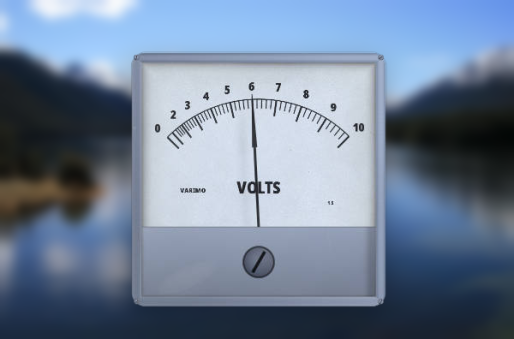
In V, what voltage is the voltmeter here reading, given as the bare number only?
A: 6
